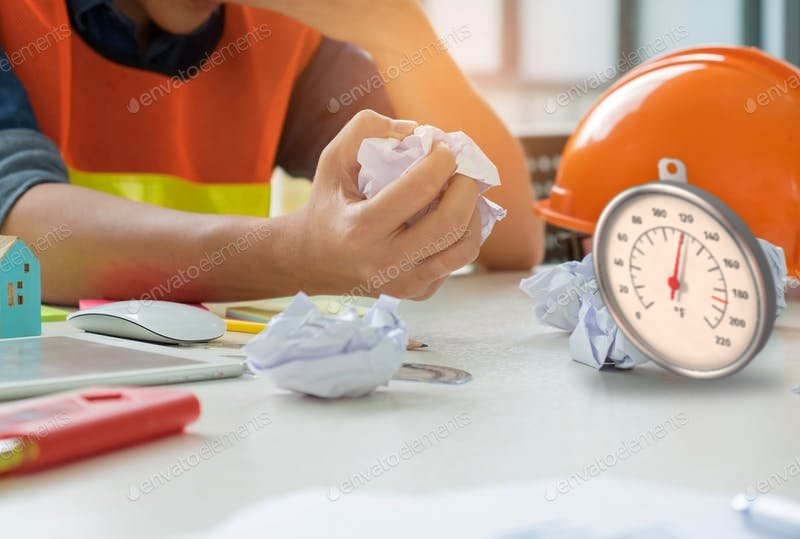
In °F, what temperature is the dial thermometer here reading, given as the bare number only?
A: 120
